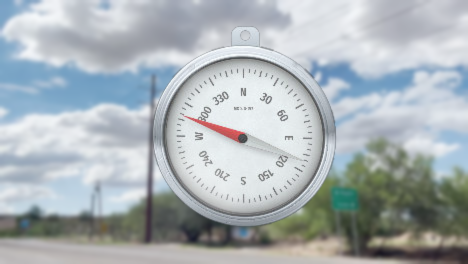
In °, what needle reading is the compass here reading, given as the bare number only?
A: 290
